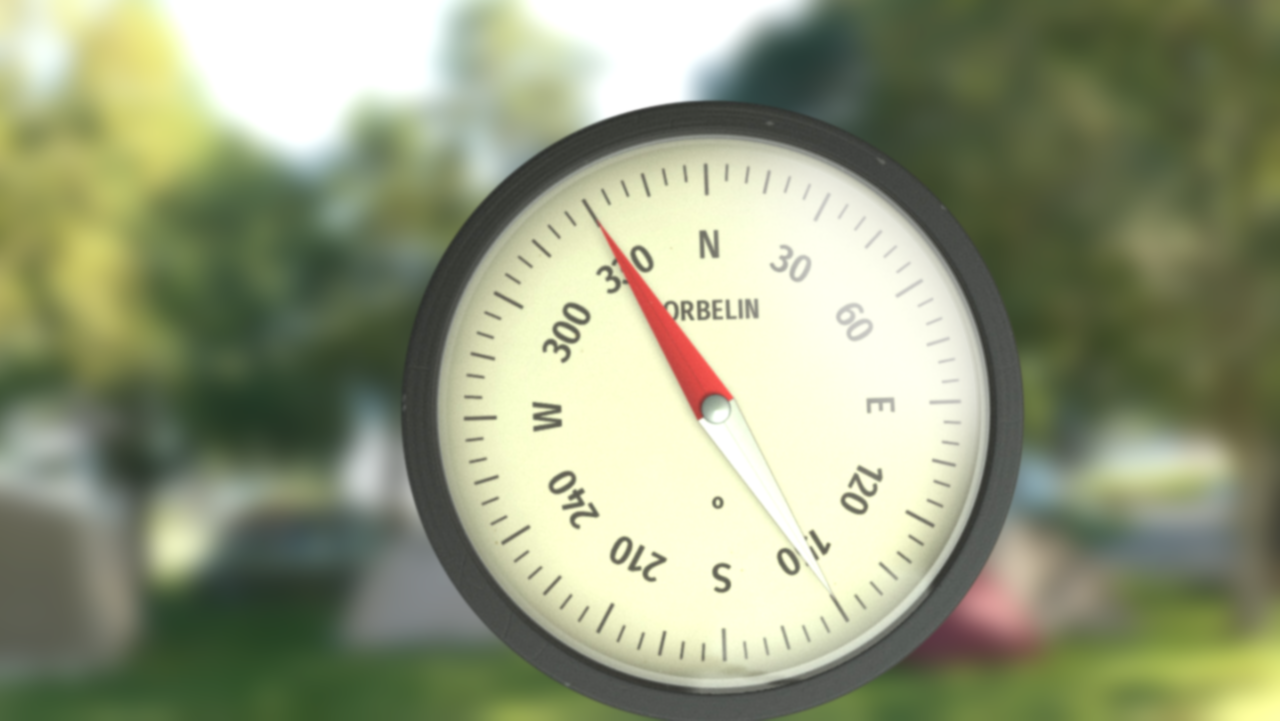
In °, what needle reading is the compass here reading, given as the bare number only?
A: 330
